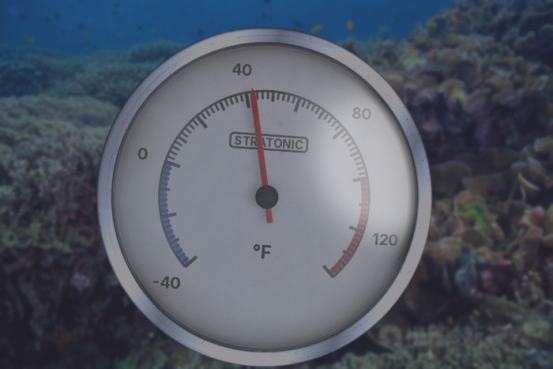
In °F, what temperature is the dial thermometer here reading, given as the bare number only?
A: 42
